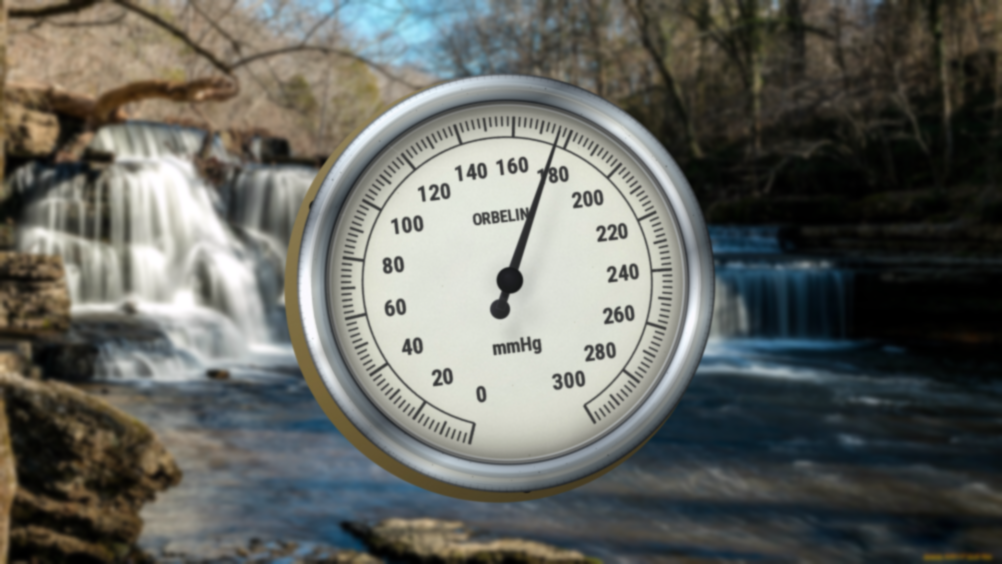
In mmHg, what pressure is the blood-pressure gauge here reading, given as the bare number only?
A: 176
